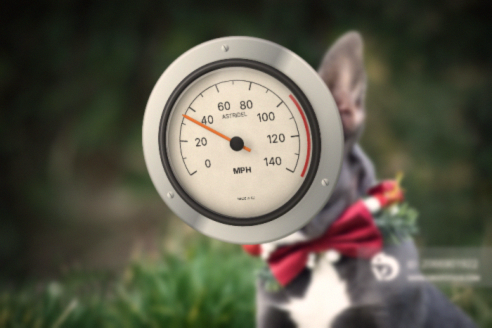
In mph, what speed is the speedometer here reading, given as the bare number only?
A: 35
